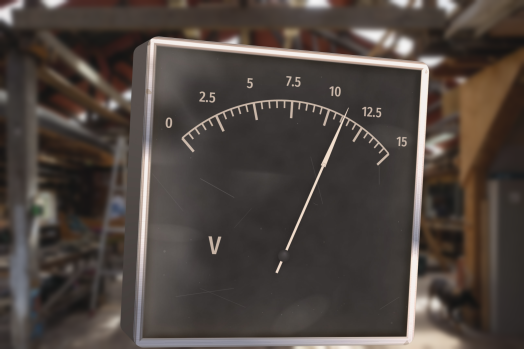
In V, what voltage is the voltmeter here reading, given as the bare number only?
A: 11
